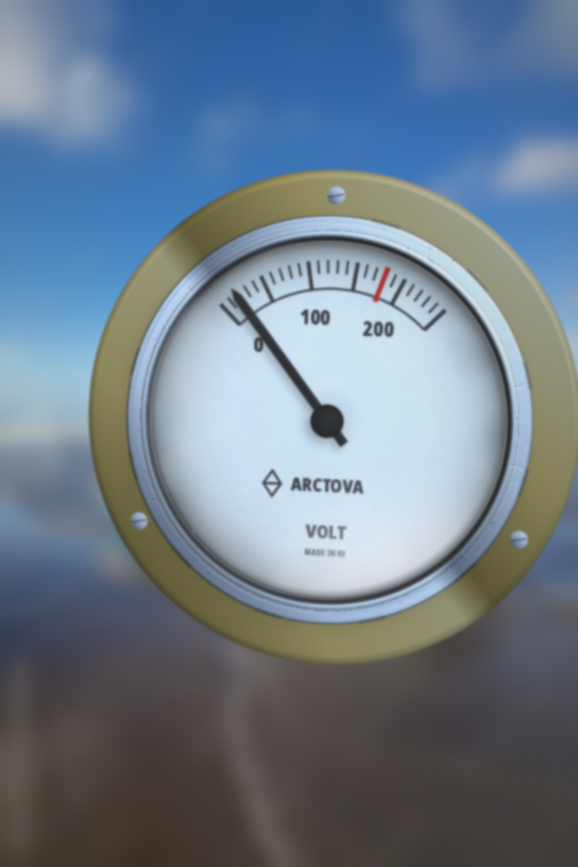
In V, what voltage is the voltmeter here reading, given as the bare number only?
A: 20
